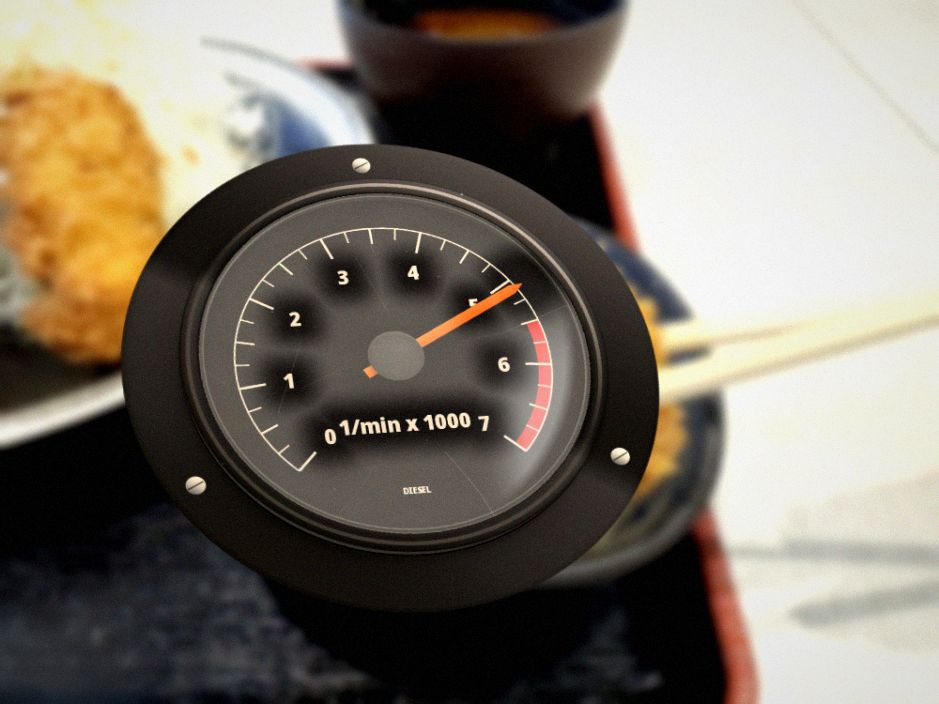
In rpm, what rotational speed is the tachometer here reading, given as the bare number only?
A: 5125
